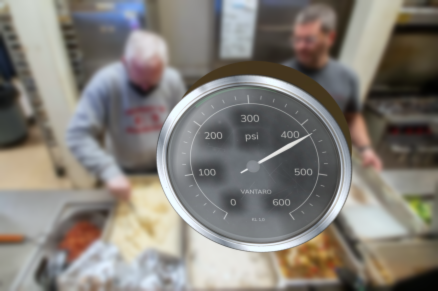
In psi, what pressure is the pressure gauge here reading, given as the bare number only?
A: 420
